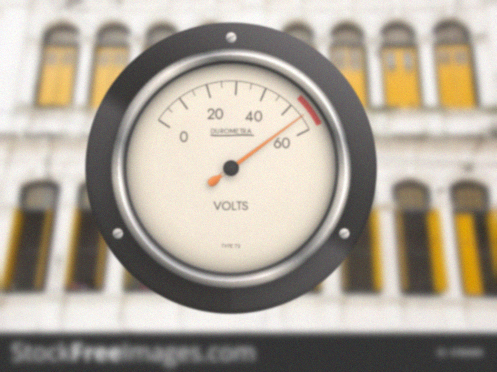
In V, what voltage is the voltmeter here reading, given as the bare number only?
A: 55
